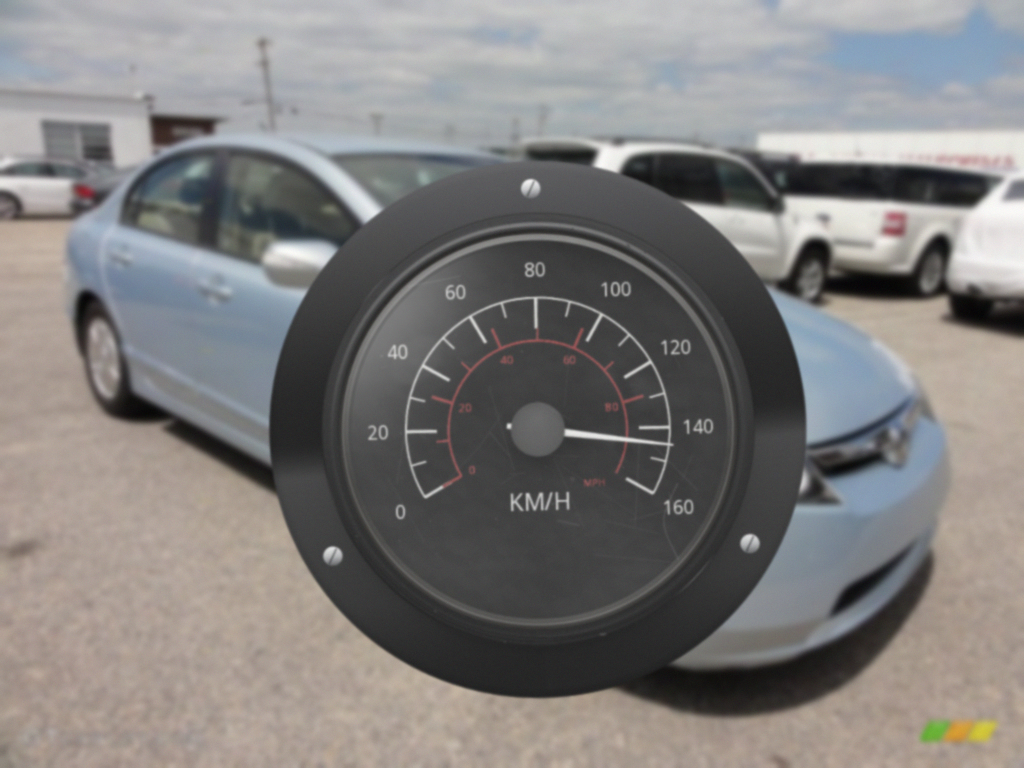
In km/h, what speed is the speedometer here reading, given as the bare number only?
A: 145
